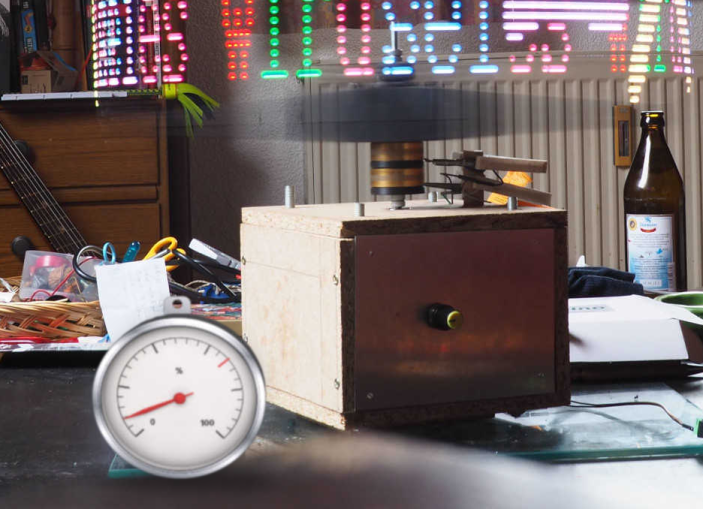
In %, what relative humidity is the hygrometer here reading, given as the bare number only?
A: 8
